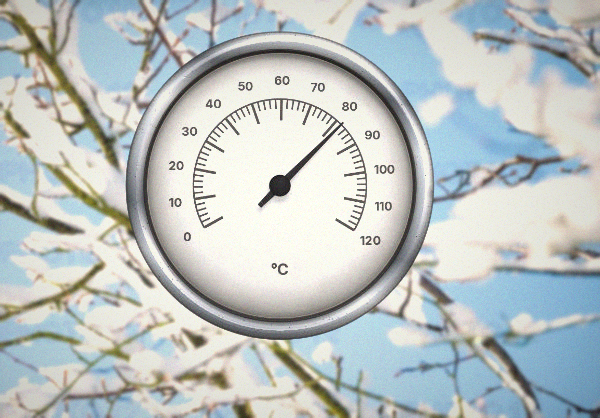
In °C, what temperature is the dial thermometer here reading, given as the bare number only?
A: 82
